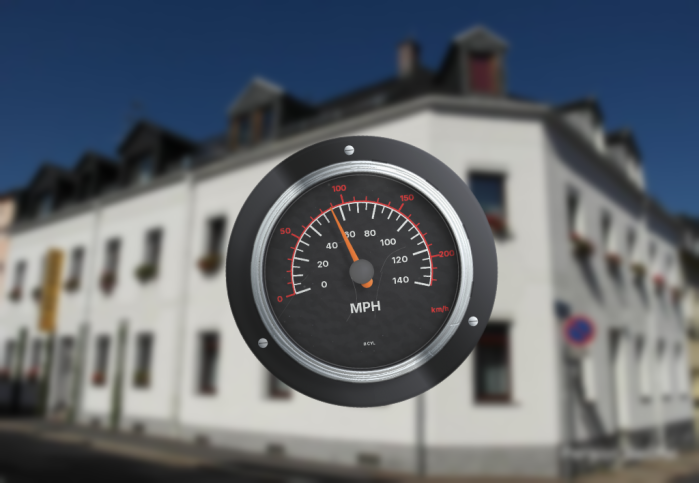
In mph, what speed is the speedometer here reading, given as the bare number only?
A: 55
